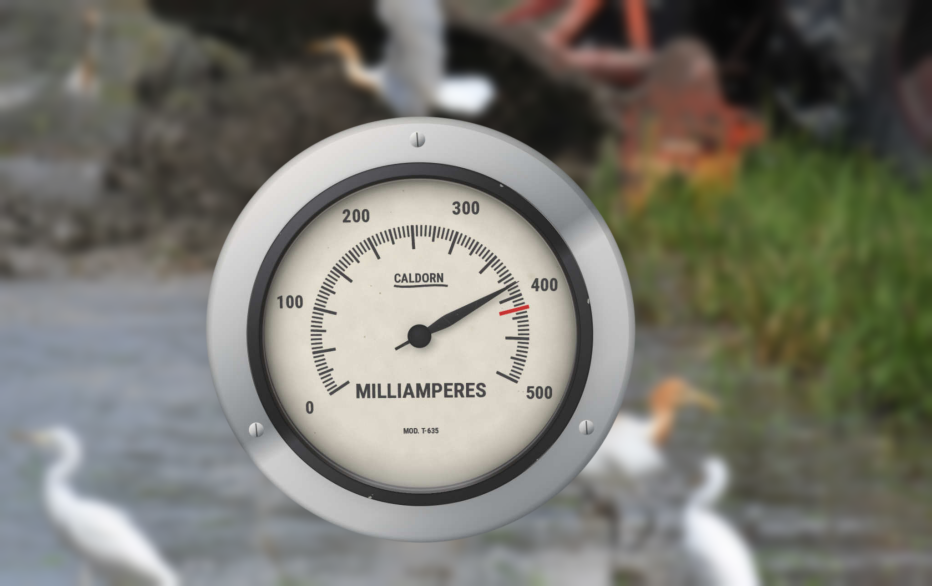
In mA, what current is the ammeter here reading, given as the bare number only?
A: 385
